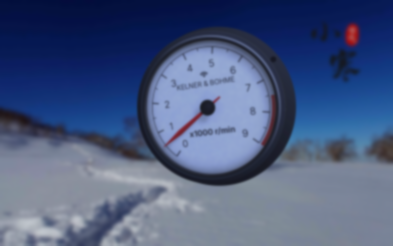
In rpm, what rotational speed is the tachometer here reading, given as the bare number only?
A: 500
